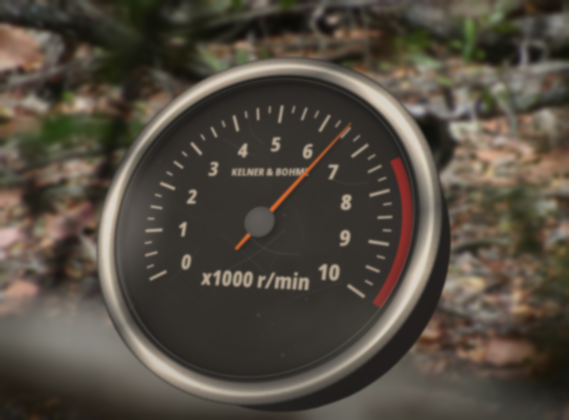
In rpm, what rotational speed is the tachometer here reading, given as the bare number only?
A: 6500
